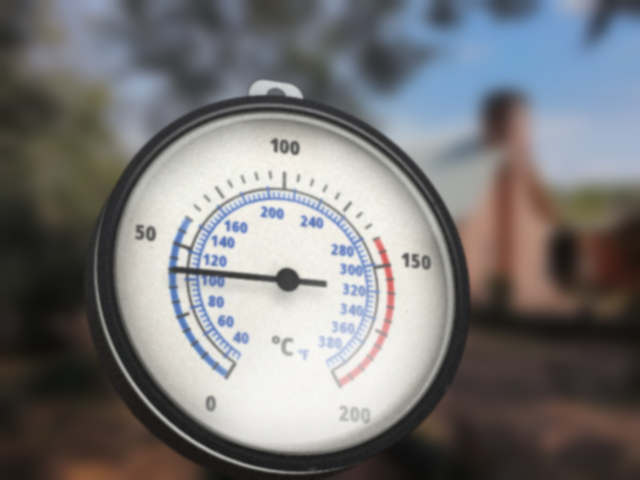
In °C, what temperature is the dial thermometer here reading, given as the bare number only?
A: 40
